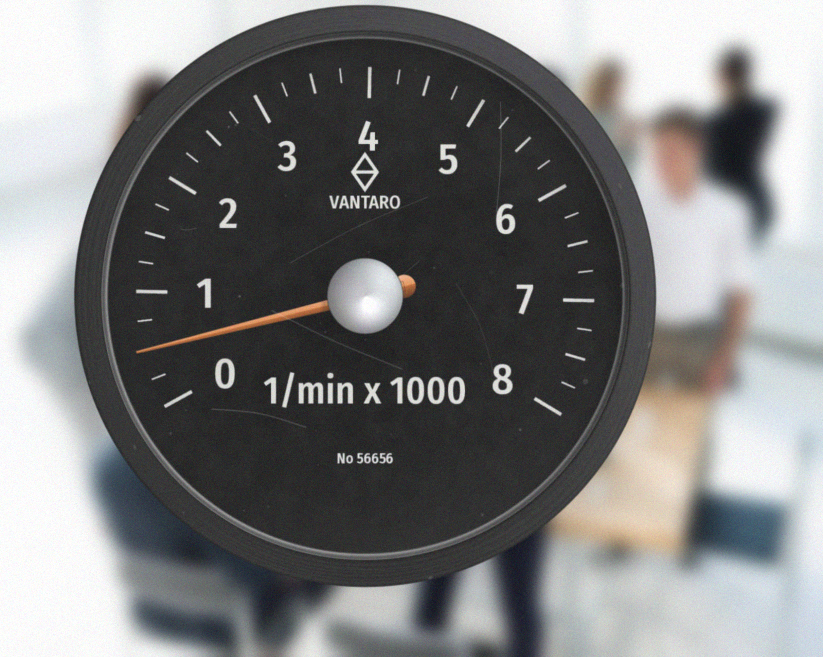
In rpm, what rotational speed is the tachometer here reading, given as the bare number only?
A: 500
